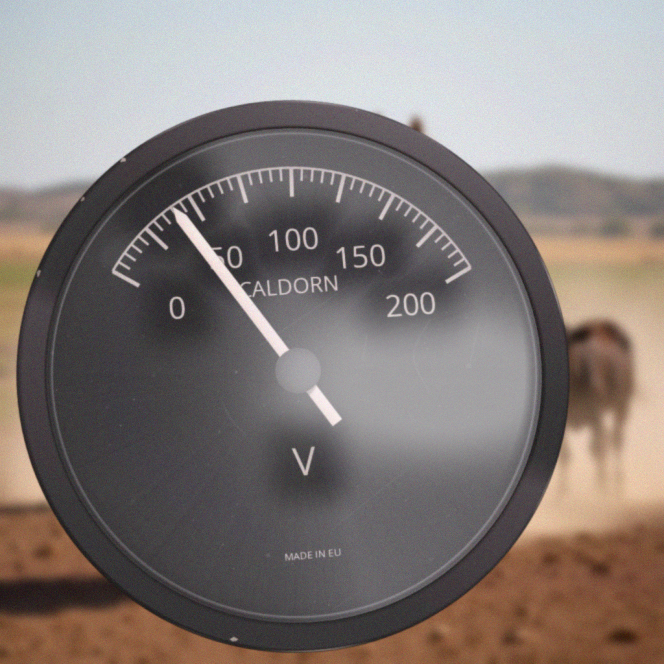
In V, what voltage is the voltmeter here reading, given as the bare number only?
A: 40
